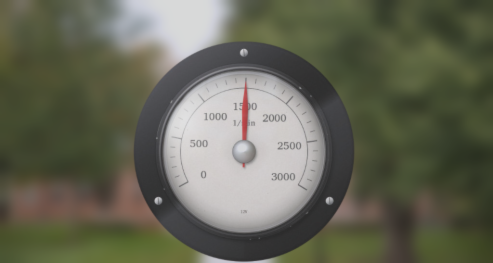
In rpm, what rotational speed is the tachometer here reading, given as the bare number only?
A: 1500
